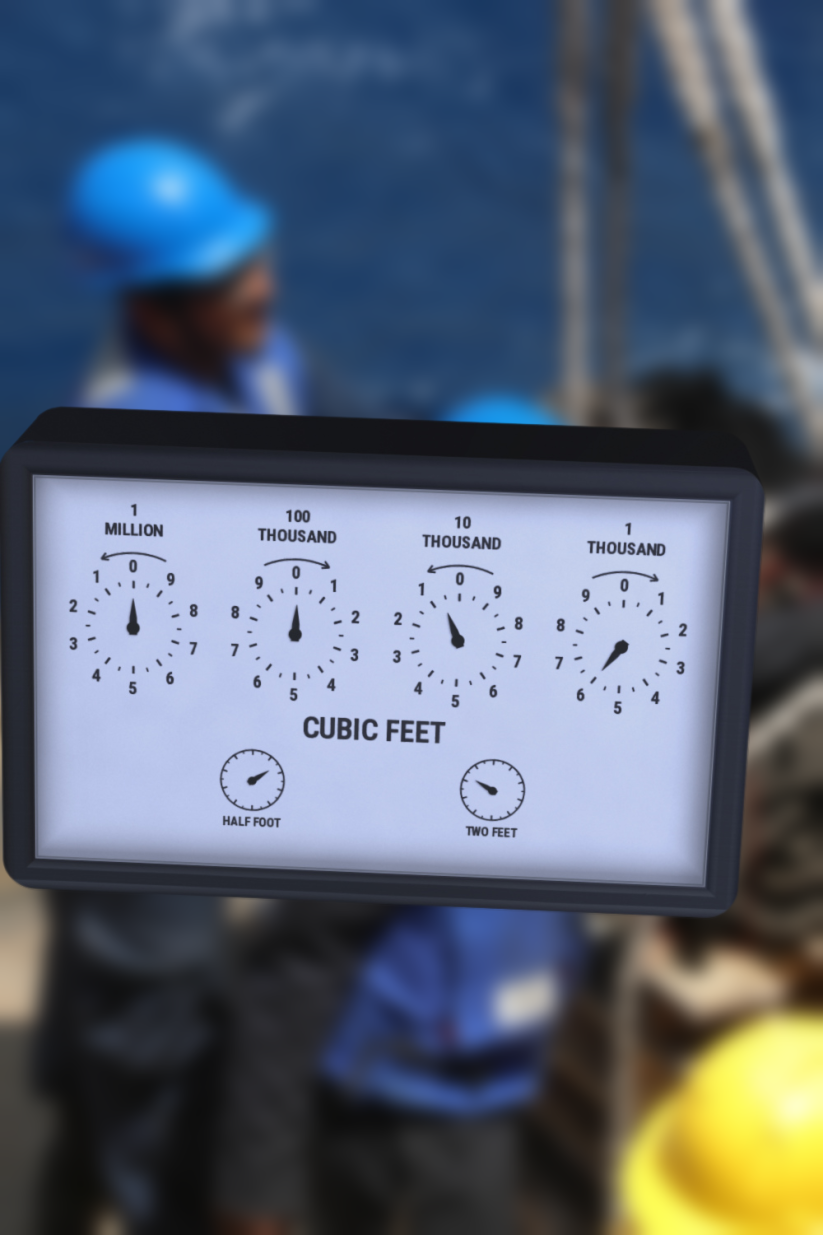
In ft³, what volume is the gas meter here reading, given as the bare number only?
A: 600
